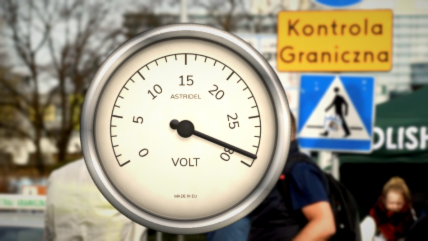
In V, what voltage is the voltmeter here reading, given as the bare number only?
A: 29
